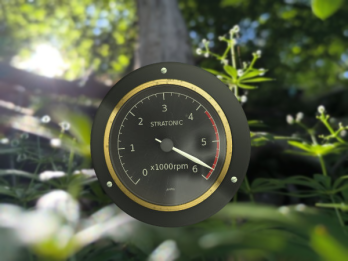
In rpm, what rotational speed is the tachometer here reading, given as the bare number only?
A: 5700
